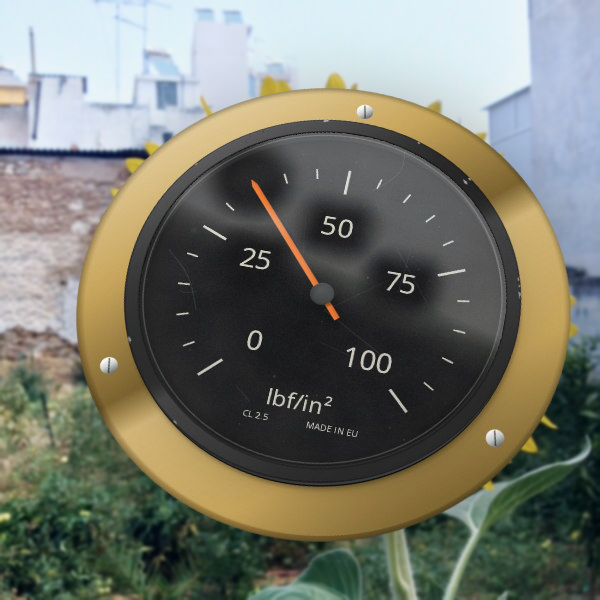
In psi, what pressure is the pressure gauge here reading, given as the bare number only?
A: 35
